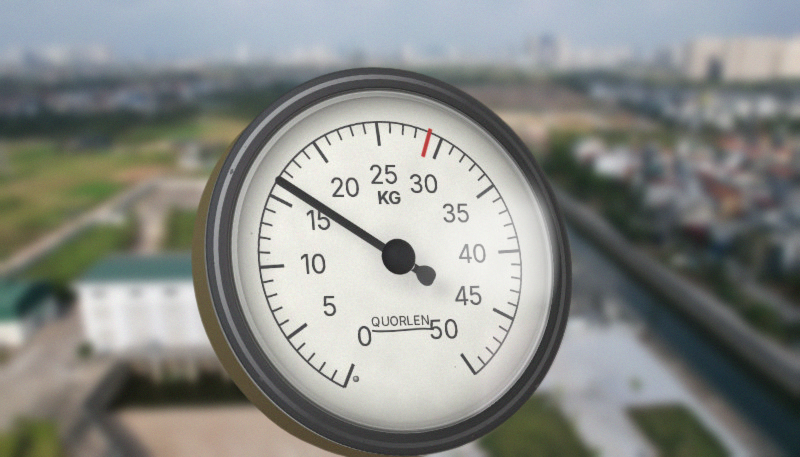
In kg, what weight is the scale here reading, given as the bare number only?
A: 16
